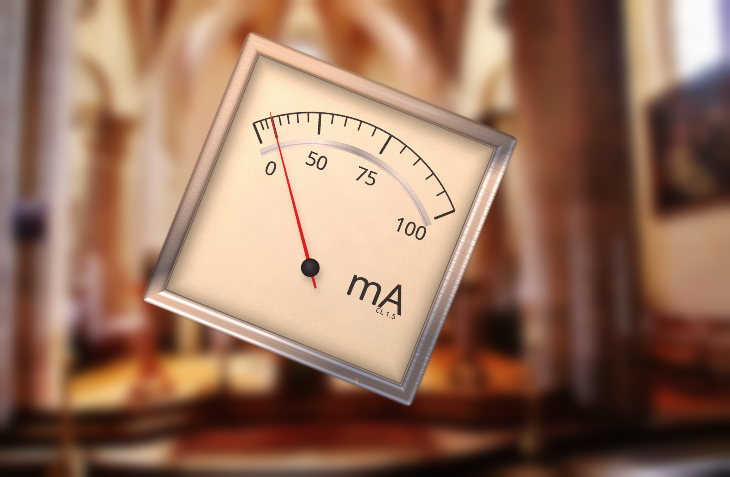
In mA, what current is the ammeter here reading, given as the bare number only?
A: 25
